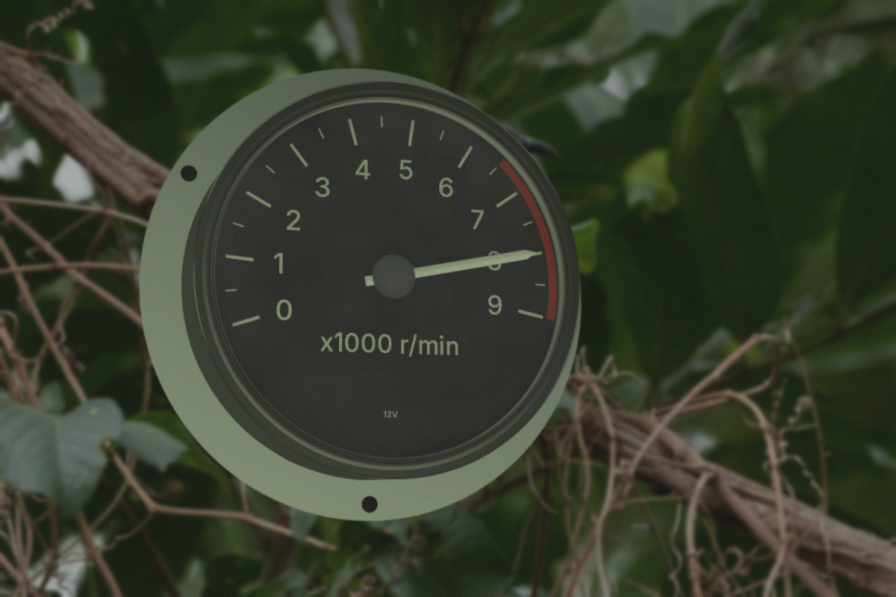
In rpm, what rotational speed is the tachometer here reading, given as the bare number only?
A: 8000
